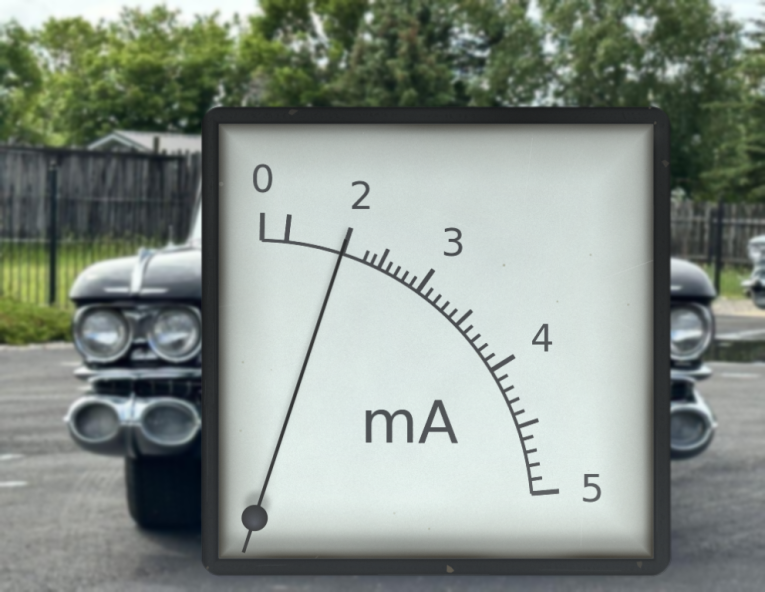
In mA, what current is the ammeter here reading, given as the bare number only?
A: 2
